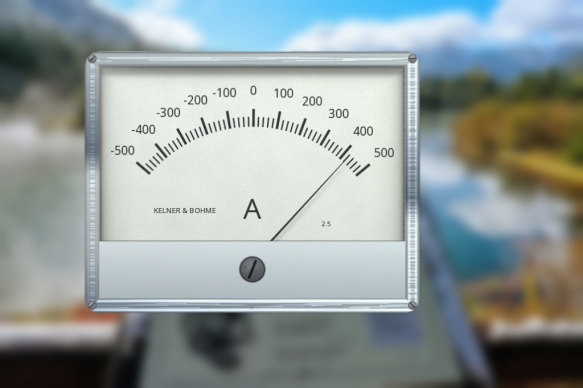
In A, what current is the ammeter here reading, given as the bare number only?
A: 420
